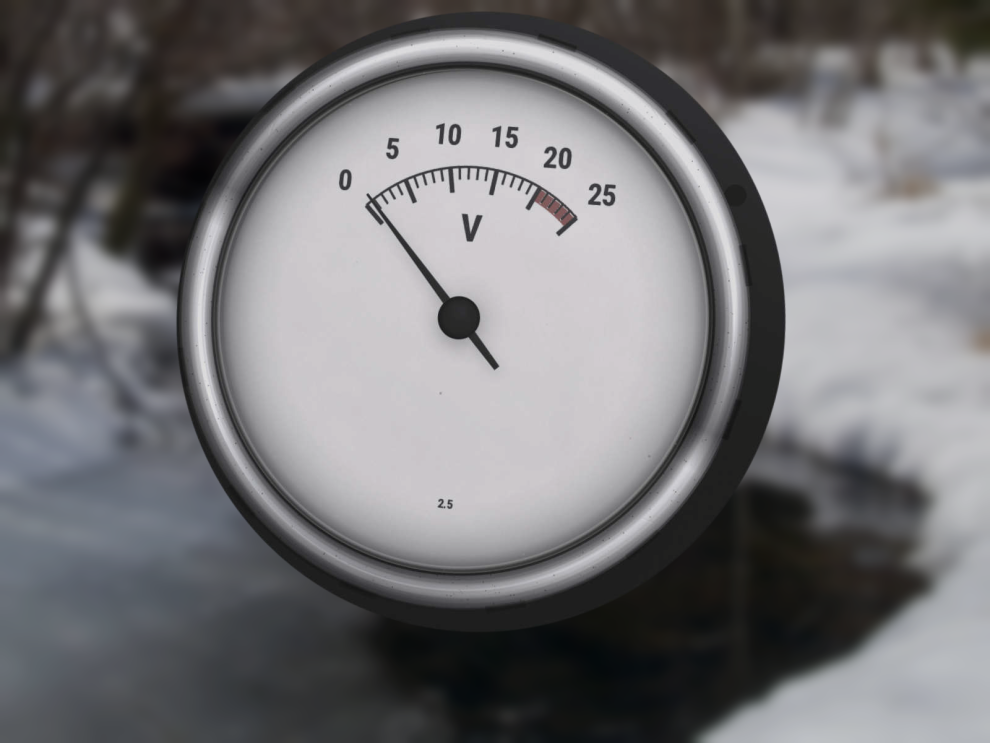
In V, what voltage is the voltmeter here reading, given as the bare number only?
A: 1
